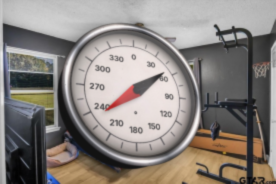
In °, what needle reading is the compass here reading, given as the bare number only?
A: 232.5
